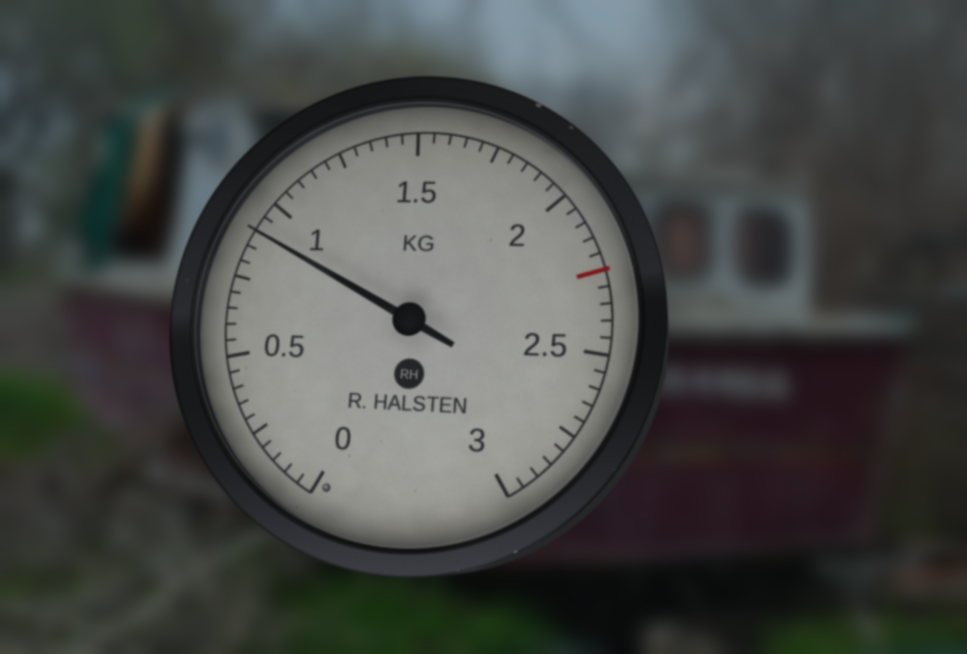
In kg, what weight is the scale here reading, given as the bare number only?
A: 0.9
